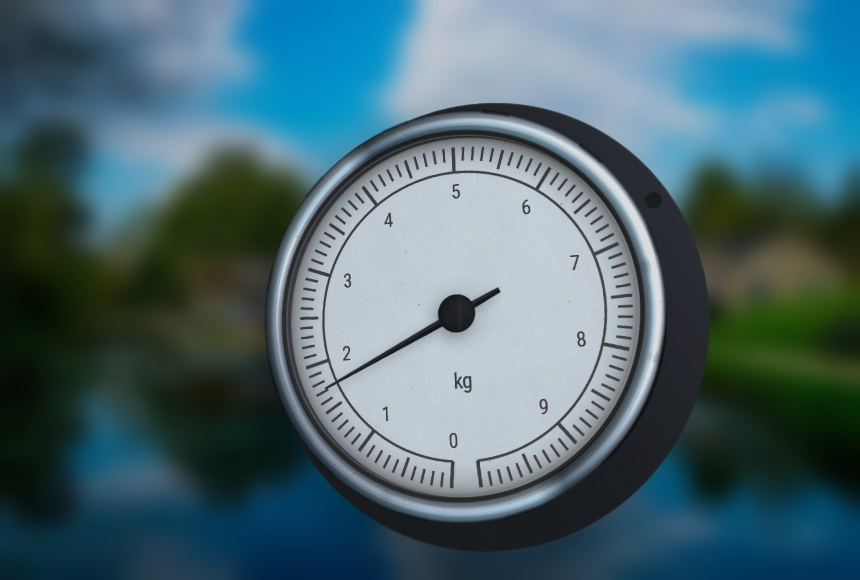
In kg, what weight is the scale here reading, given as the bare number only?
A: 1.7
